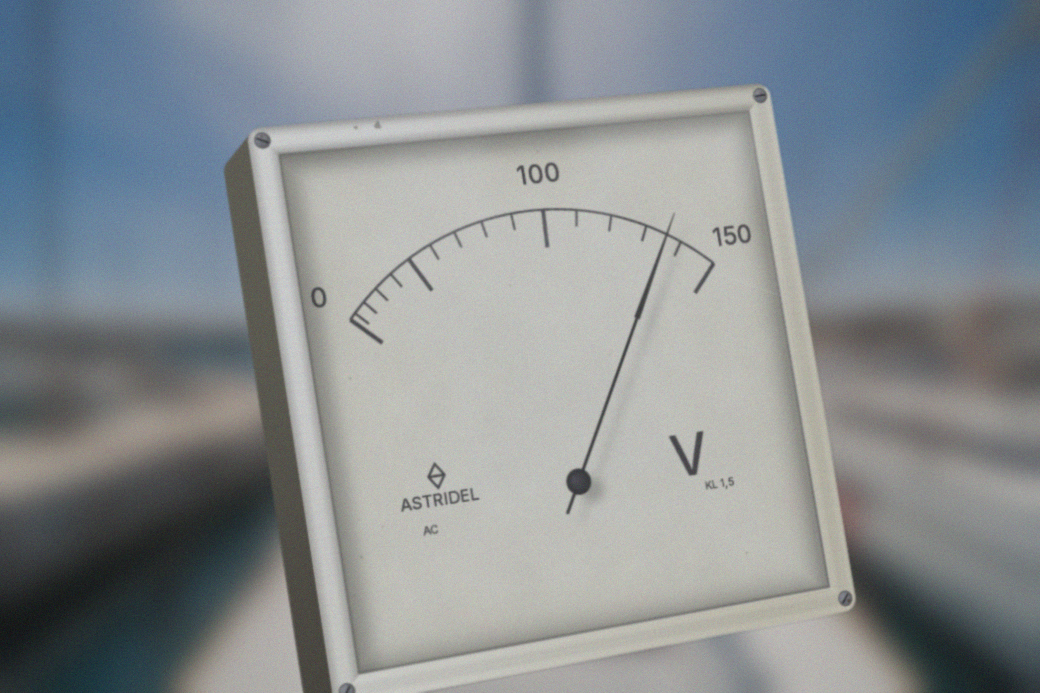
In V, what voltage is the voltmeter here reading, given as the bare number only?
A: 135
